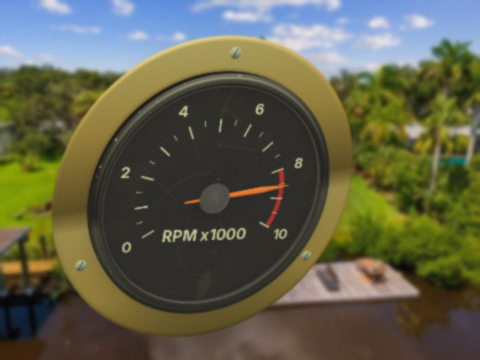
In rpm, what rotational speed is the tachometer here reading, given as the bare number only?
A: 8500
